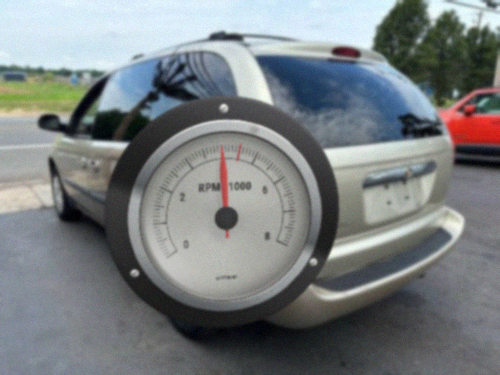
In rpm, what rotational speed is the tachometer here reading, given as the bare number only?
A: 4000
